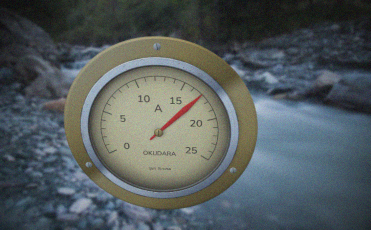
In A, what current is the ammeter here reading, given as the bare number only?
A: 17
